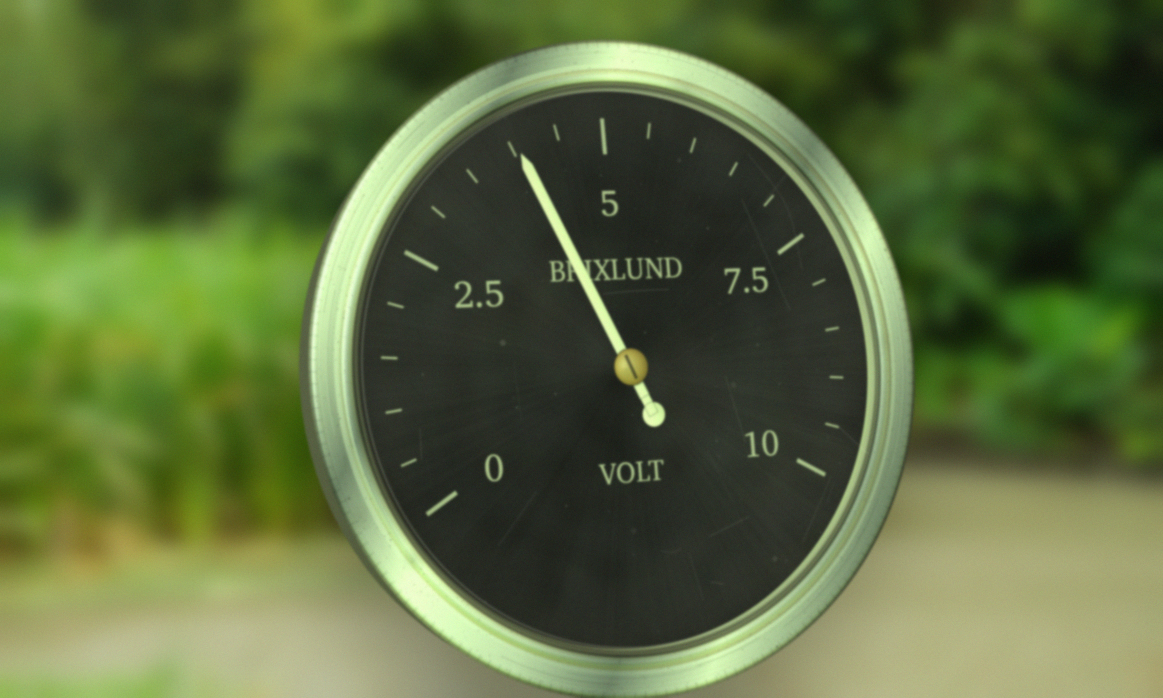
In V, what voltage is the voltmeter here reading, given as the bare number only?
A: 4
